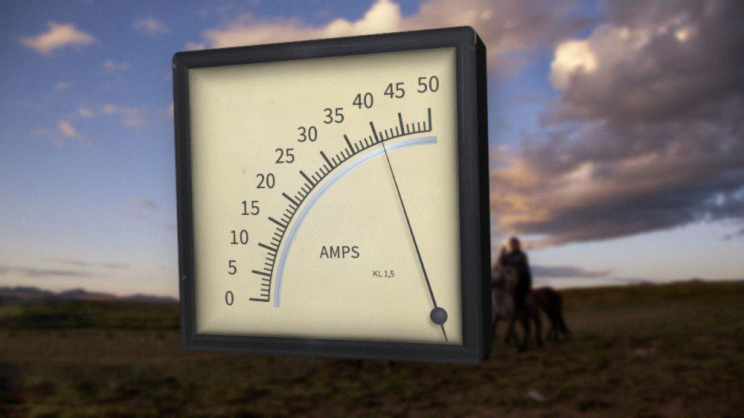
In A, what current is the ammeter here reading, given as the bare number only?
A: 41
